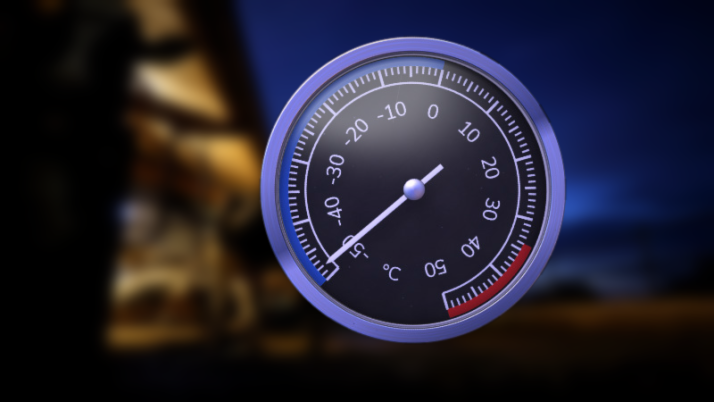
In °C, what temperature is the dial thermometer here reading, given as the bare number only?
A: -48
